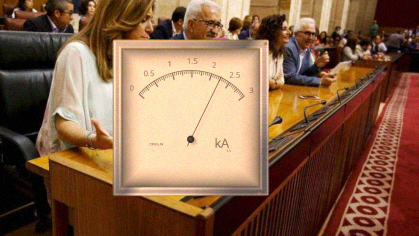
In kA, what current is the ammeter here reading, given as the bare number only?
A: 2.25
